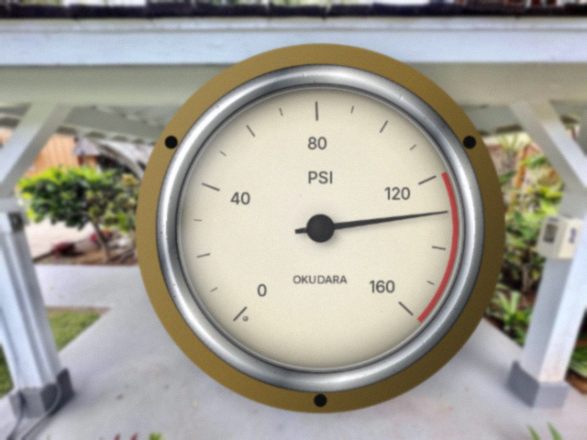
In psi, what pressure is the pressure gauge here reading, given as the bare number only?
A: 130
